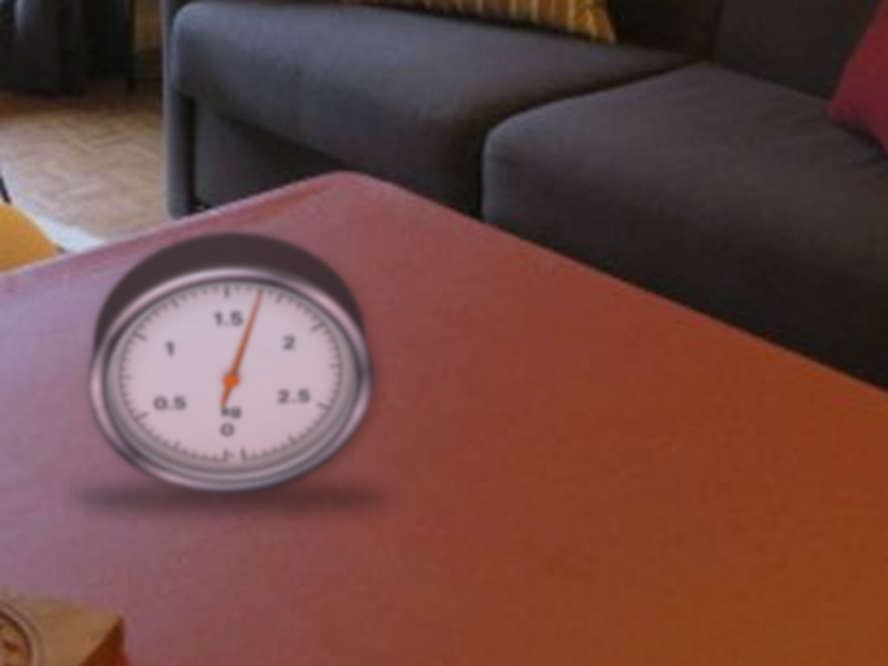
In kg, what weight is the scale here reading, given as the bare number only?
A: 1.65
